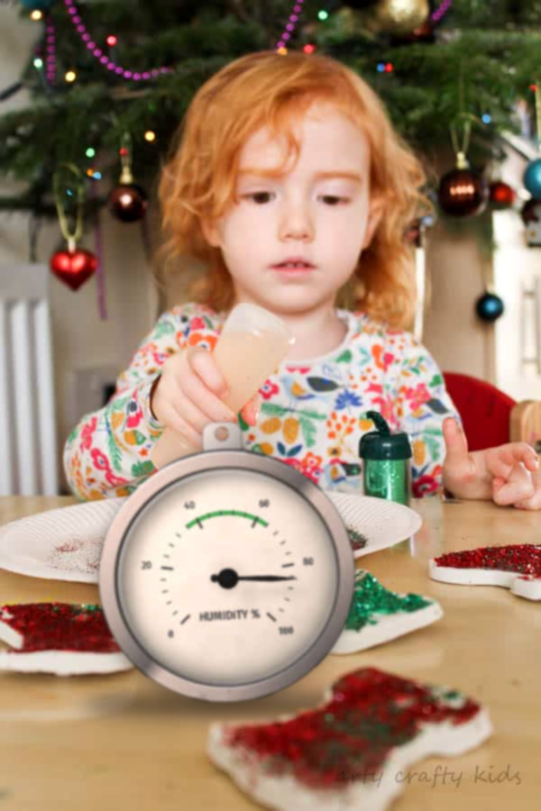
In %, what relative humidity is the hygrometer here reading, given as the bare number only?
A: 84
